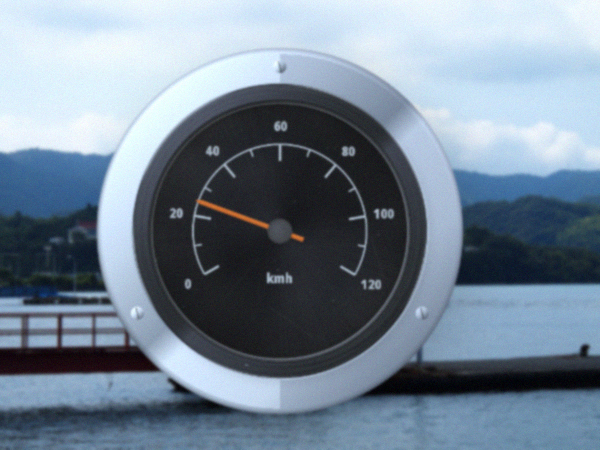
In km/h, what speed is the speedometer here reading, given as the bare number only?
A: 25
